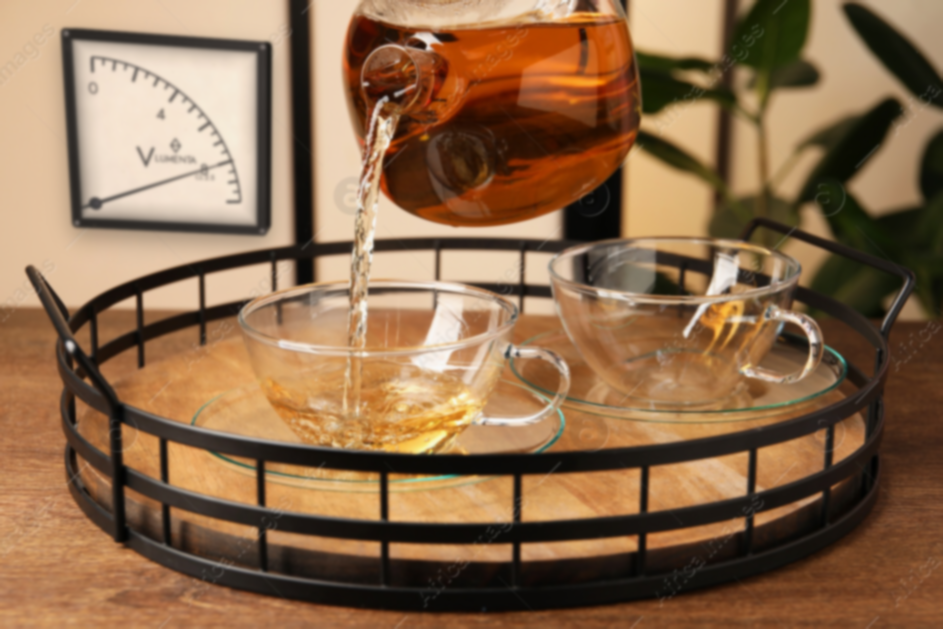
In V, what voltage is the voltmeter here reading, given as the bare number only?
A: 8
